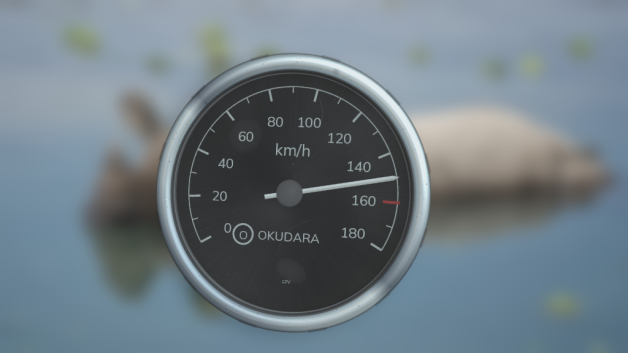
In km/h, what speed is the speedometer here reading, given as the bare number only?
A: 150
